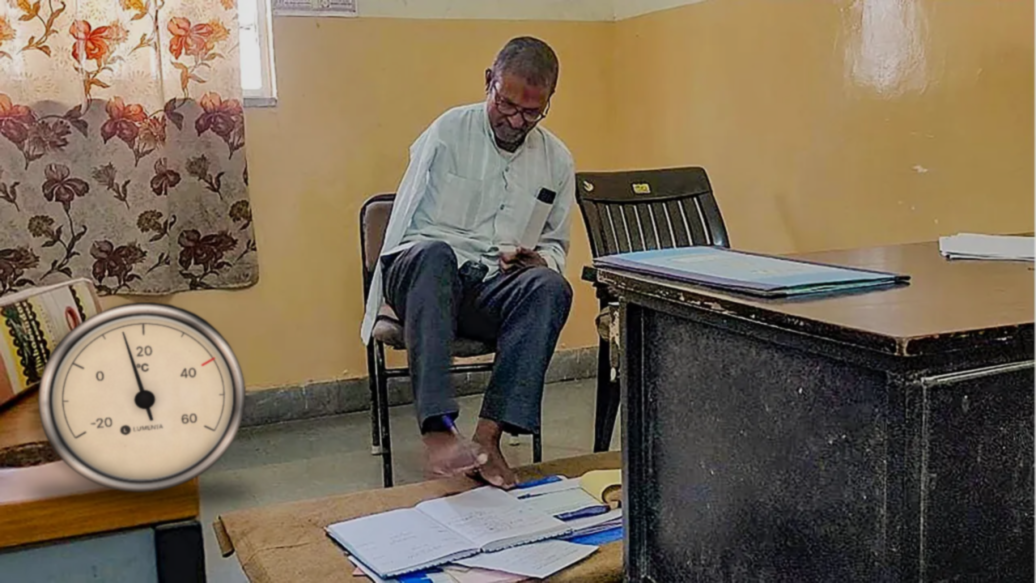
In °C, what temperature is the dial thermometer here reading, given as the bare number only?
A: 15
